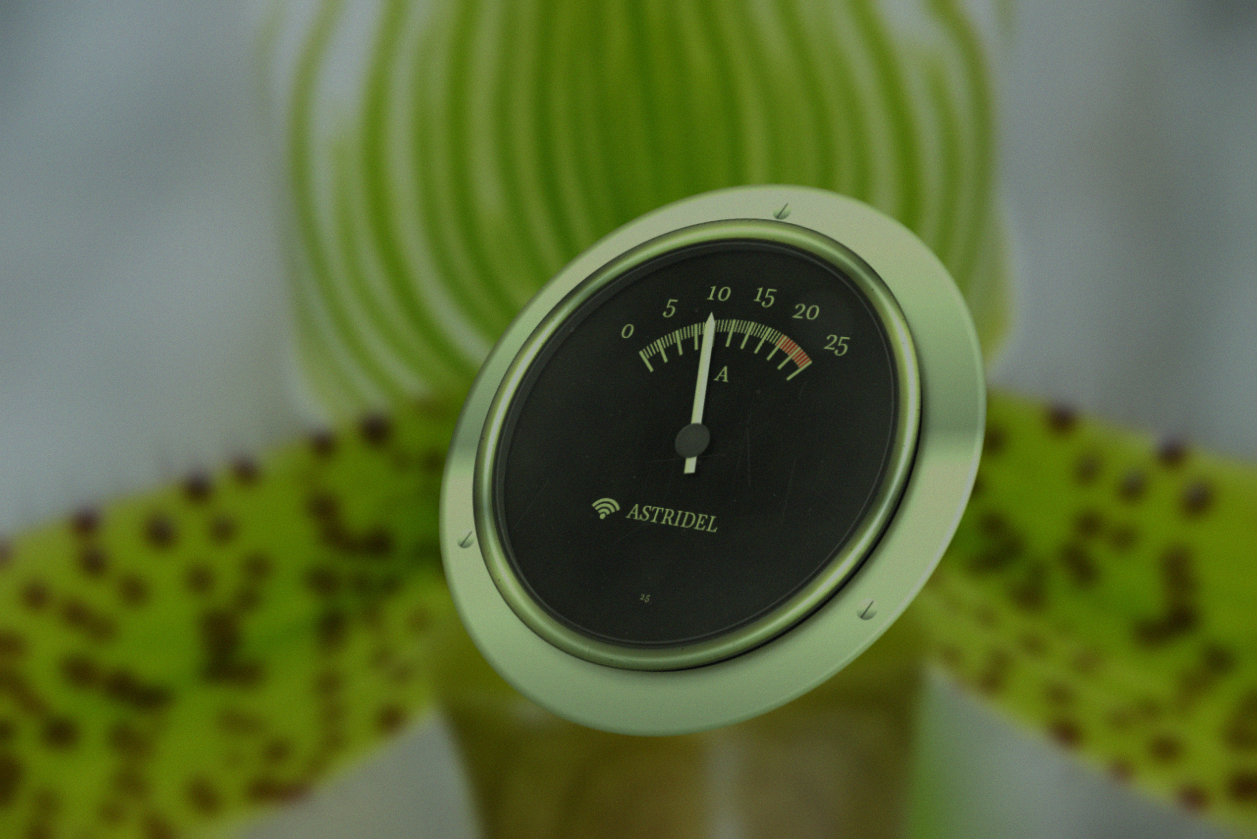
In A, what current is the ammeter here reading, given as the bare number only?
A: 10
